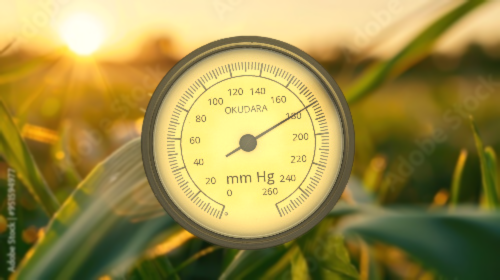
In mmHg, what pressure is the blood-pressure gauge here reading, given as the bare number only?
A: 180
